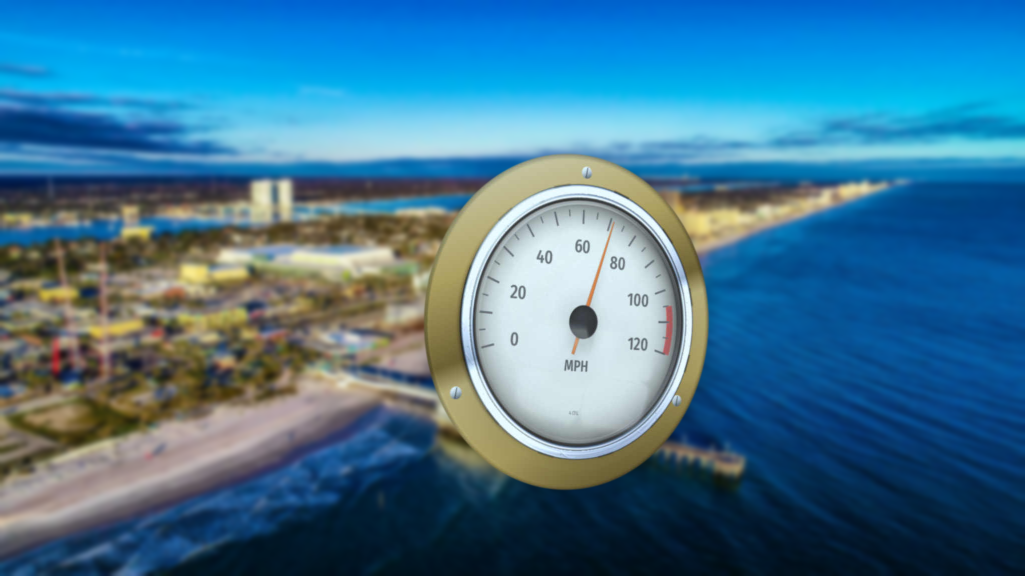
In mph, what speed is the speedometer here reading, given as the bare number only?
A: 70
